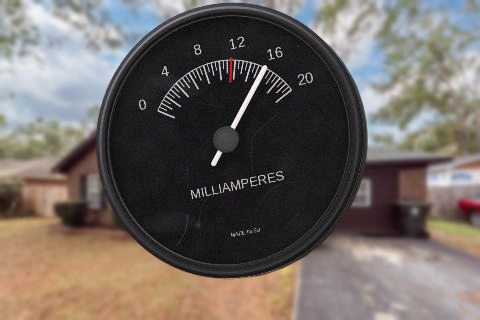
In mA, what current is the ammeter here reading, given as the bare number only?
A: 16
